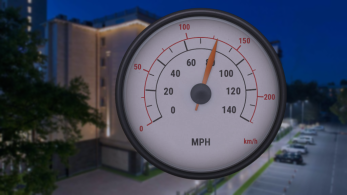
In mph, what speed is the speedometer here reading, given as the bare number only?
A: 80
